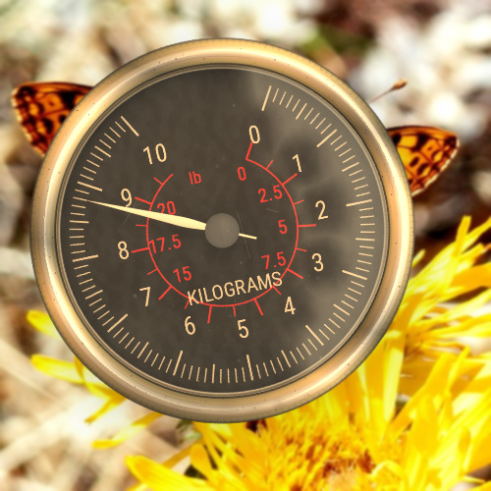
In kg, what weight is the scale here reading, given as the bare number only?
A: 8.8
